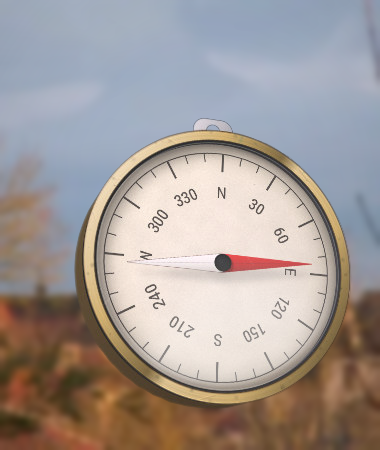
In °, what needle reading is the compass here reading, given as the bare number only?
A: 85
